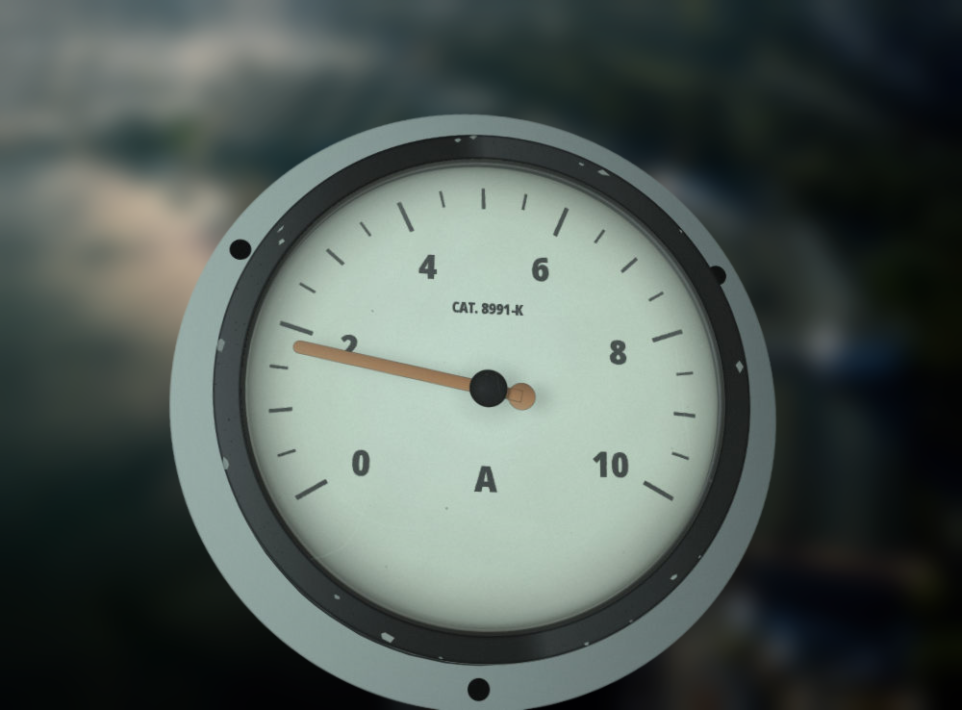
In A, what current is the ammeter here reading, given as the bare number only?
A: 1.75
